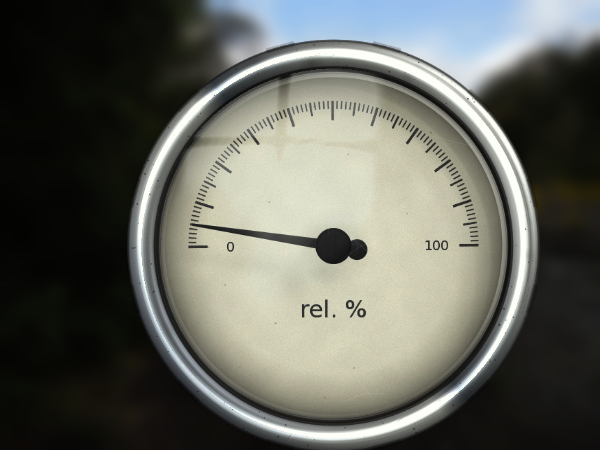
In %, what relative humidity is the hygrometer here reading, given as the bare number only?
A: 5
